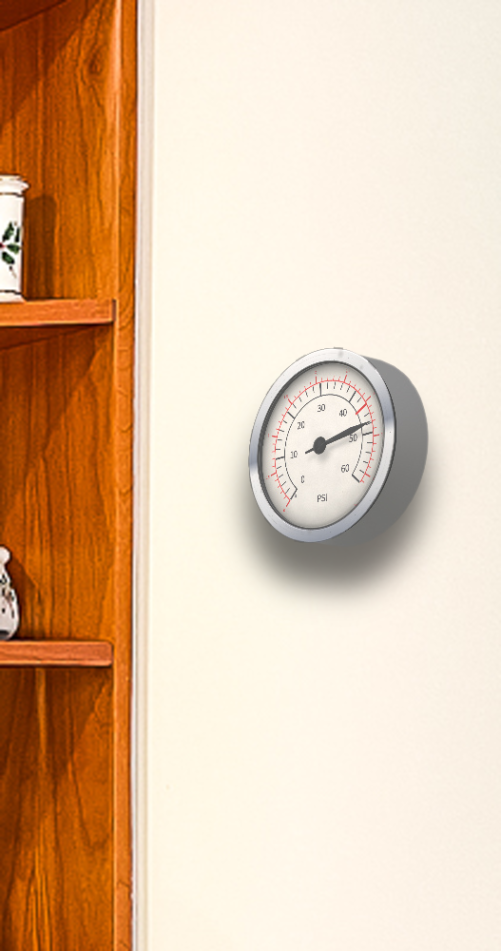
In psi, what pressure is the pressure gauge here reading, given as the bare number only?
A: 48
